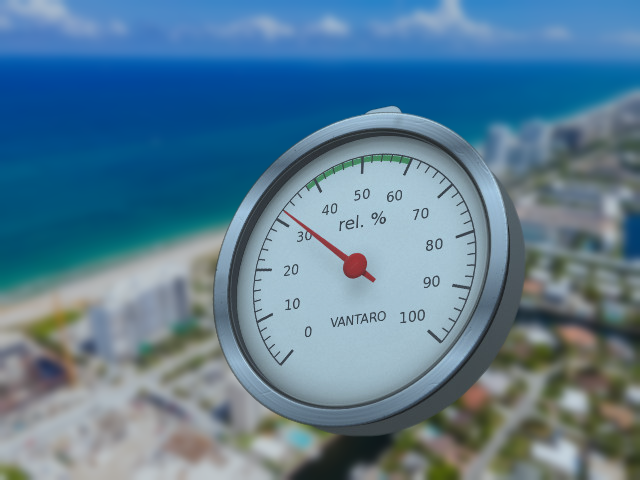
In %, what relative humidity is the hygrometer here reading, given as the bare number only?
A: 32
